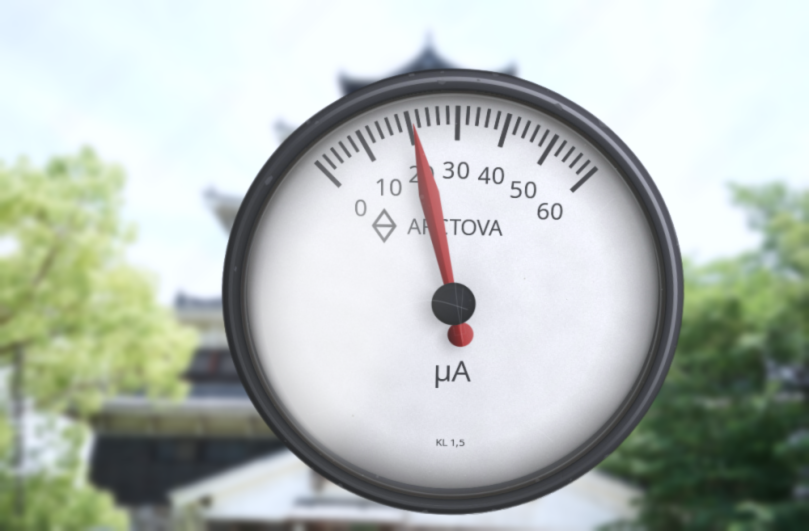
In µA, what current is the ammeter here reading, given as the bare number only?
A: 21
